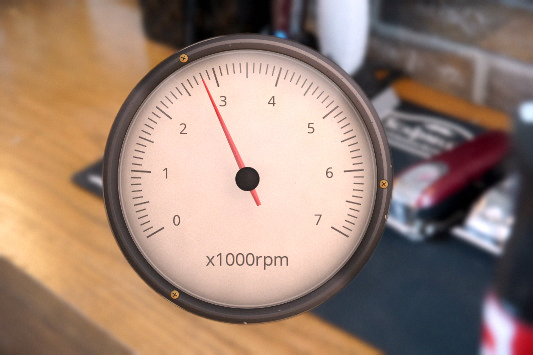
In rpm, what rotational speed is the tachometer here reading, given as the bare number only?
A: 2800
